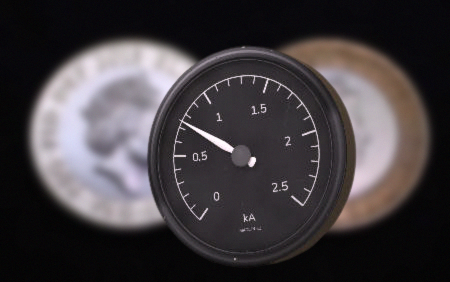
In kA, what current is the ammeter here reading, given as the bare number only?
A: 0.75
